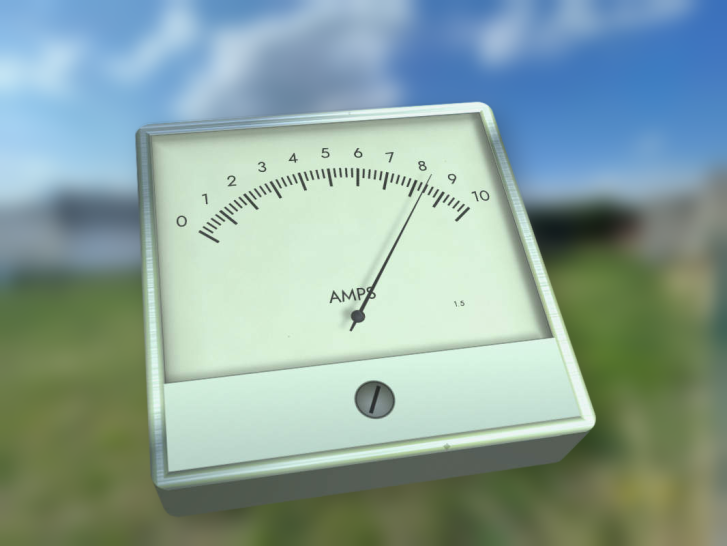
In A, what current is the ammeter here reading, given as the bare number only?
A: 8.4
